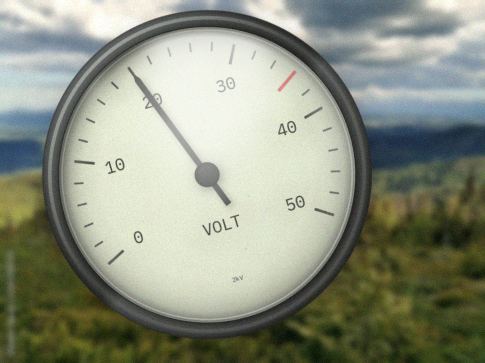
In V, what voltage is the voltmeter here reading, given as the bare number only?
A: 20
